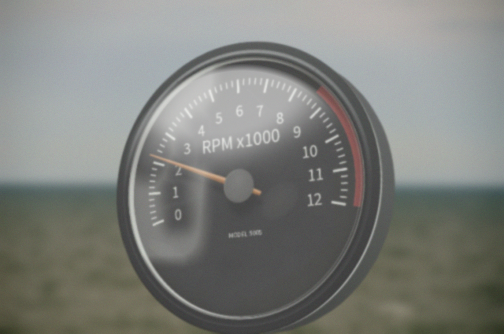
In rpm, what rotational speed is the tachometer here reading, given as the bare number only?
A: 2200
